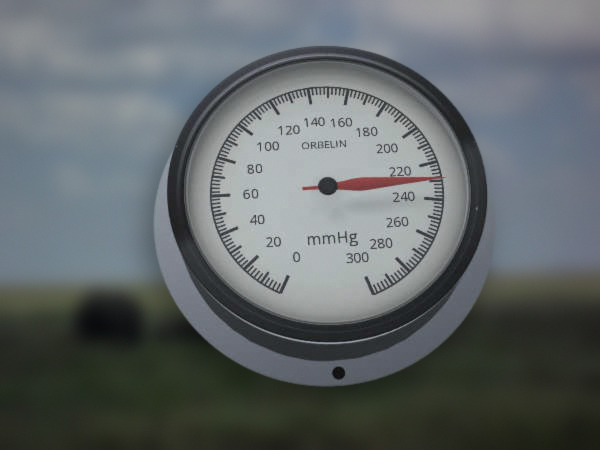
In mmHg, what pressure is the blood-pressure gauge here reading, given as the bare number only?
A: 230
